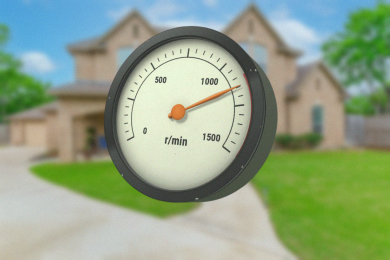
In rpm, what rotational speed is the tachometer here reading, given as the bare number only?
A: 1150
